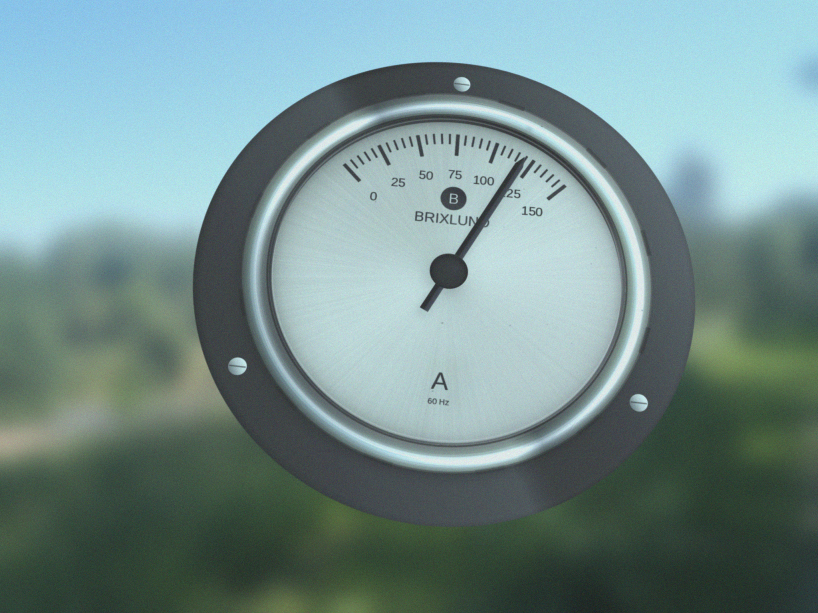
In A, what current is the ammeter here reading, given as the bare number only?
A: 120
